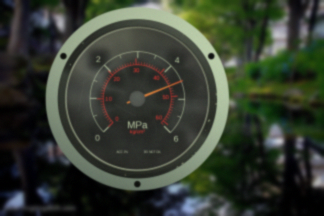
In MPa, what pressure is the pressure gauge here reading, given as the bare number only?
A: 4.5
